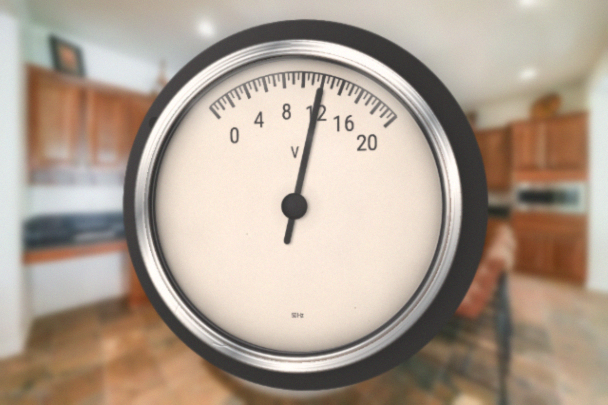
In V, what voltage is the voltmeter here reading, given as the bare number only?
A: 12
